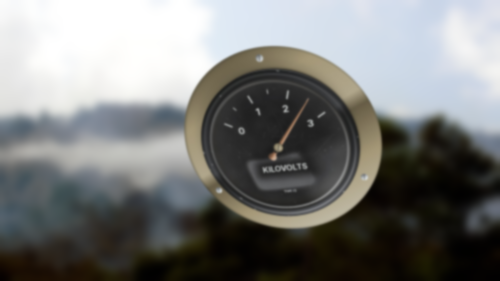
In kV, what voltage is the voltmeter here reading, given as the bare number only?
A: 2.5
